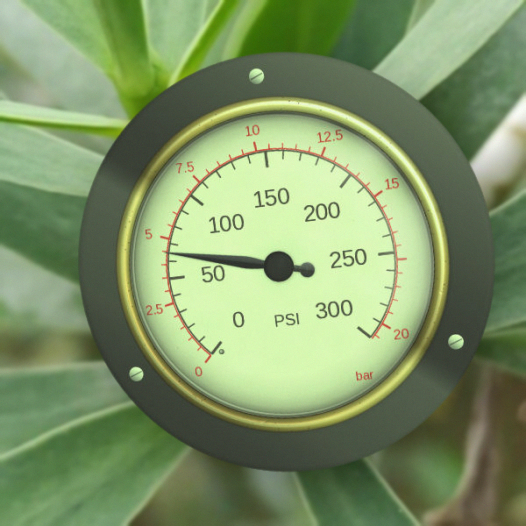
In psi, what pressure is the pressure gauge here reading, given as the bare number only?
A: 65
